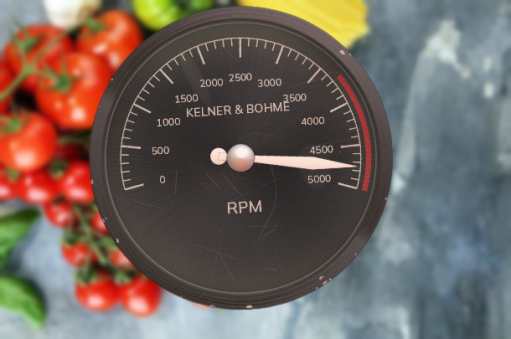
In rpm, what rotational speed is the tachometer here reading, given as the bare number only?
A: 4750
